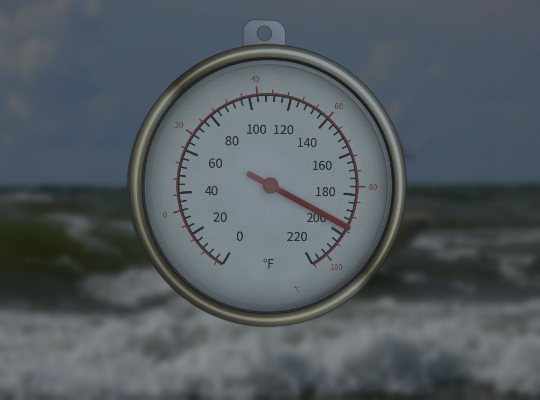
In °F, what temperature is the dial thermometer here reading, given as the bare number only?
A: 196
